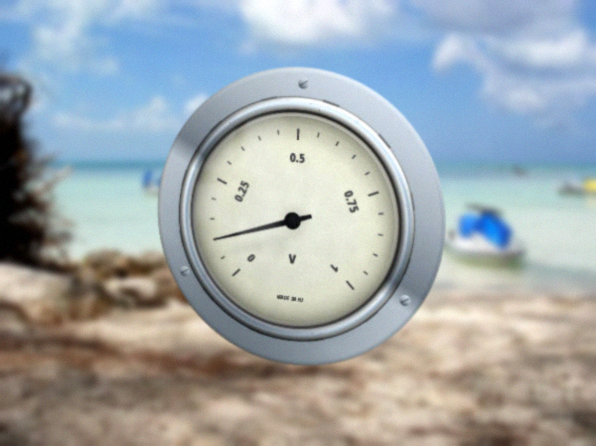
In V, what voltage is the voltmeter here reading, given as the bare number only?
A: 0.1
